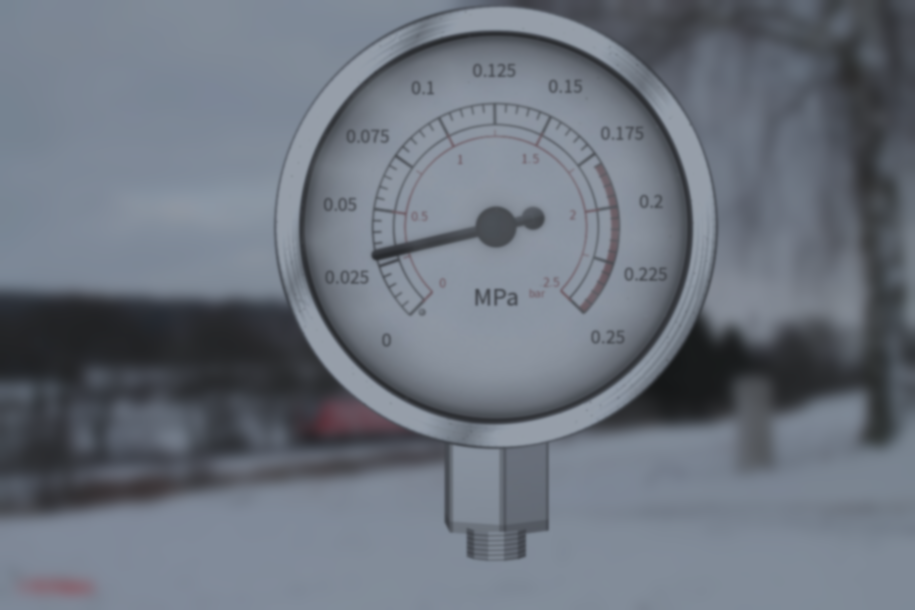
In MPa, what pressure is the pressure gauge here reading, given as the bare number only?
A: 0.03
